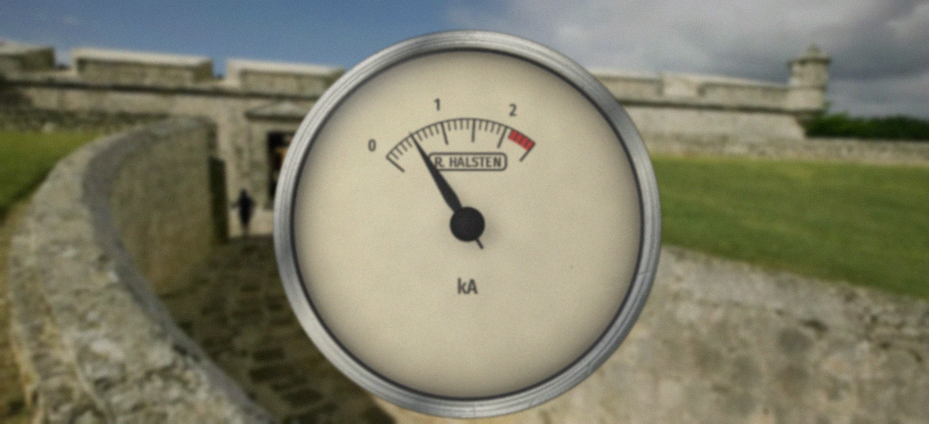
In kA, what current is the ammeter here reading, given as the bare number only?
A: 0.5
